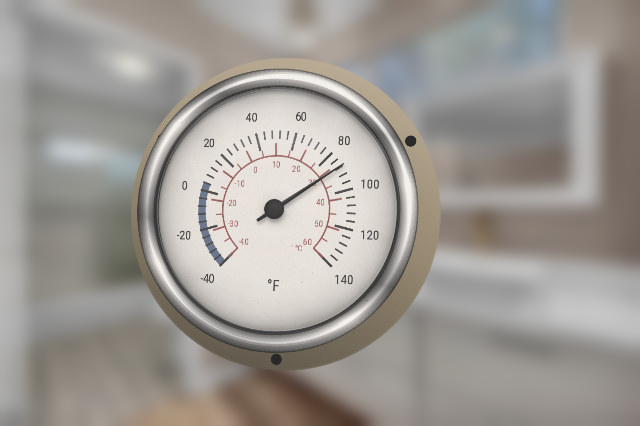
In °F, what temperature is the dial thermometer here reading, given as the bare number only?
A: 88
